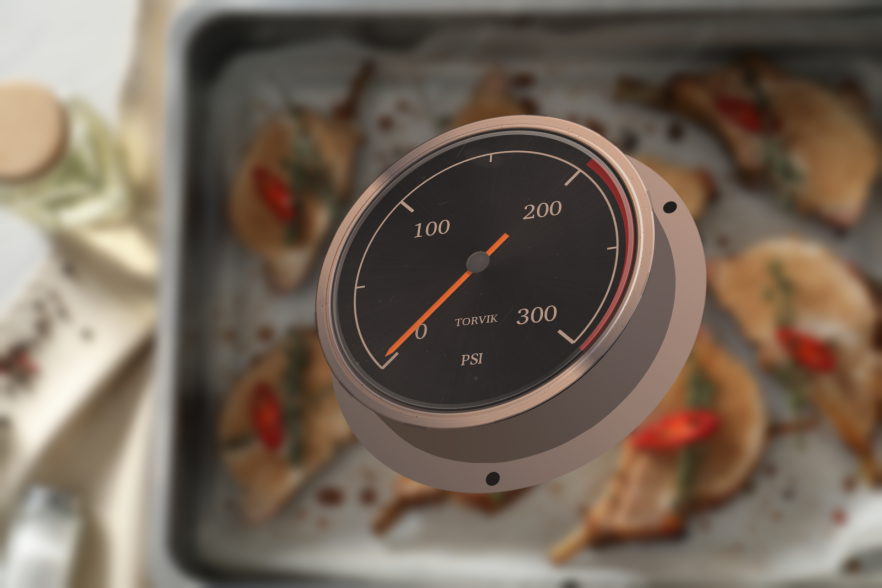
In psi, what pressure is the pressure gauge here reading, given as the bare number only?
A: 0
